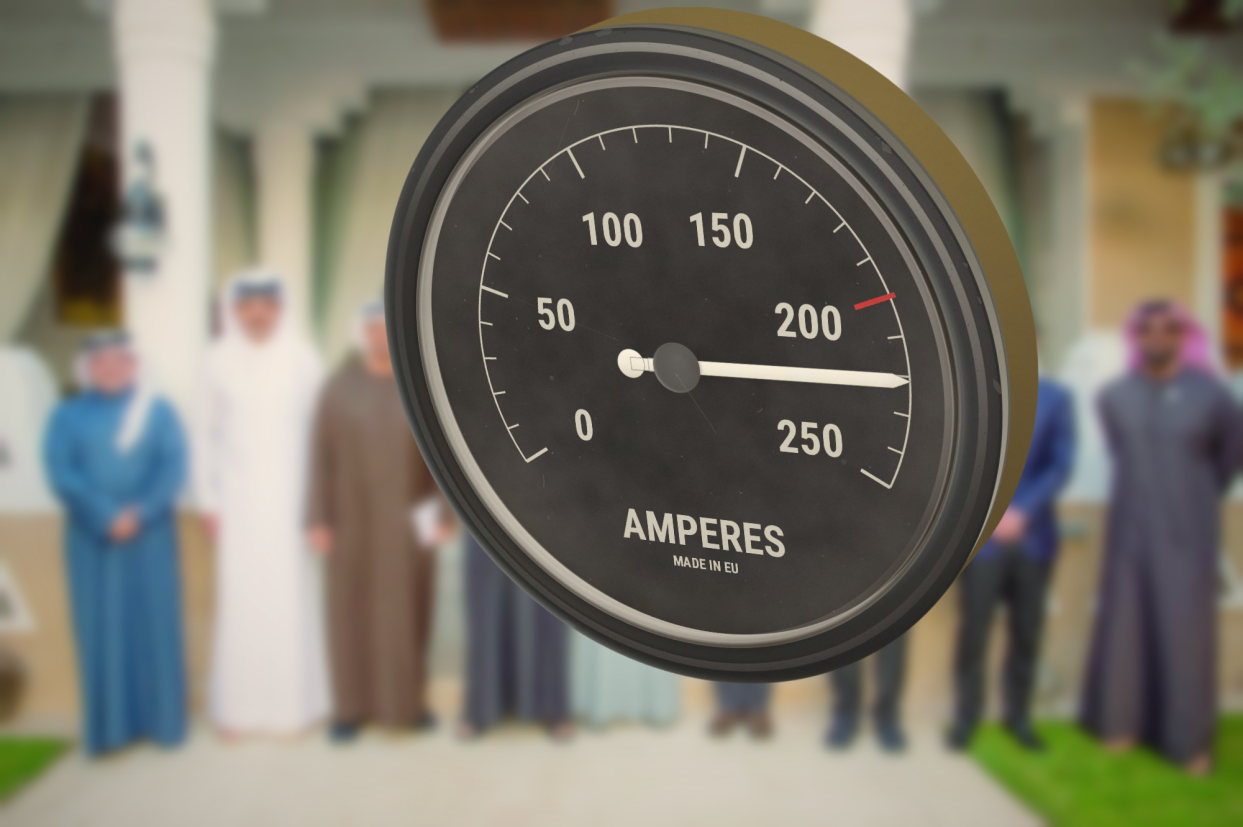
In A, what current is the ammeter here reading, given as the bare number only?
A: 220
